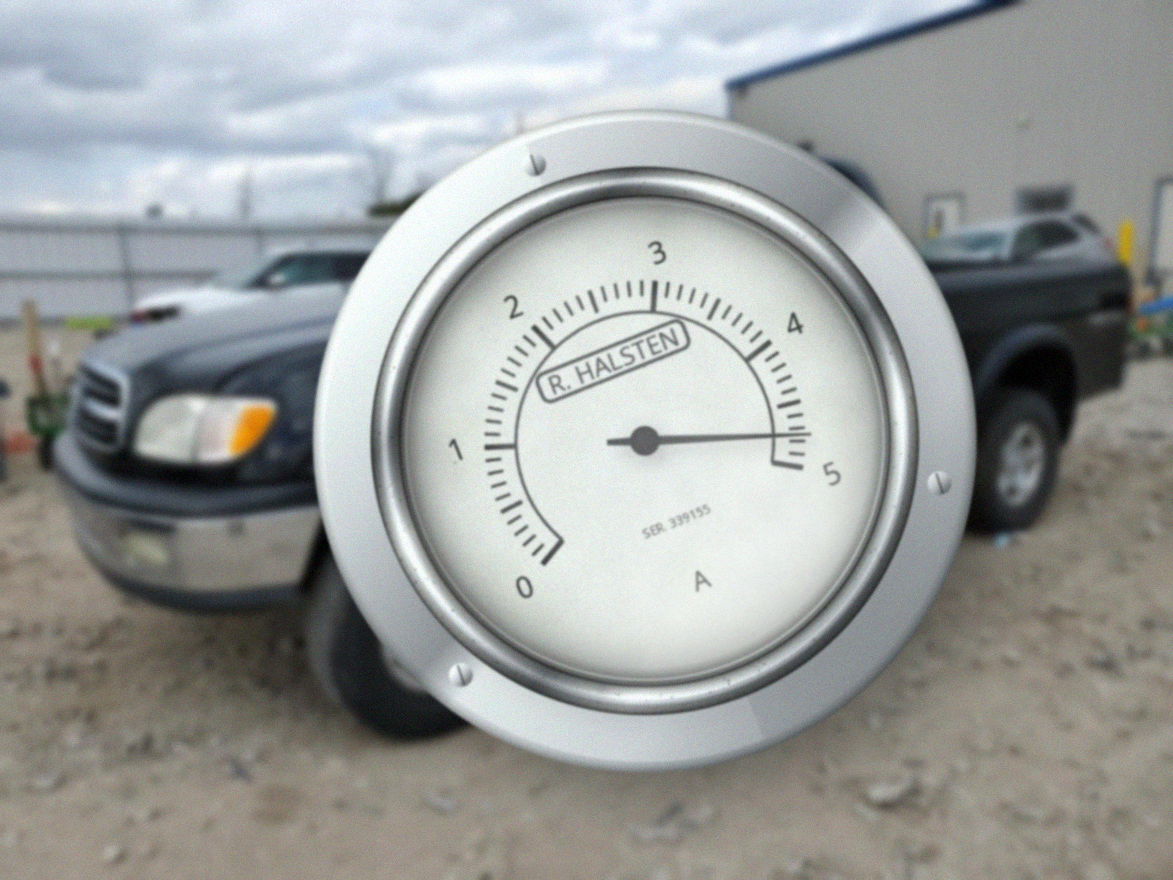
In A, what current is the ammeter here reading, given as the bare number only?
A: 4.75
